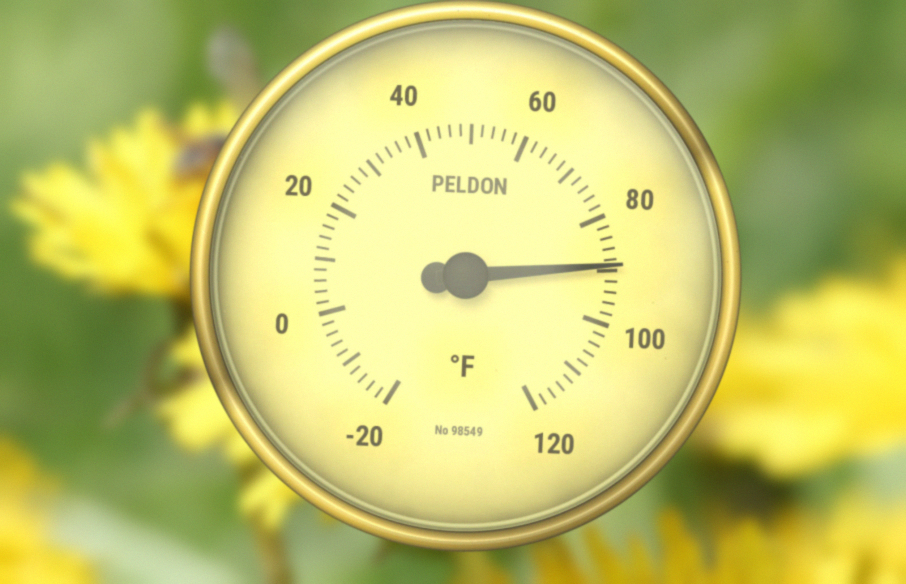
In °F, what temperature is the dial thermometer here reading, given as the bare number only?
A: 89
